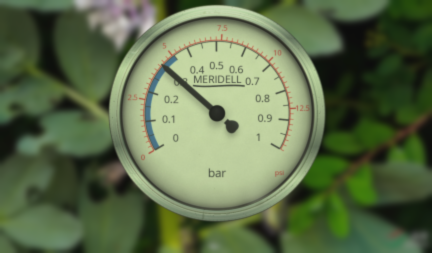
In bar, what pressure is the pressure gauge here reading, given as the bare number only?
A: 0.3
